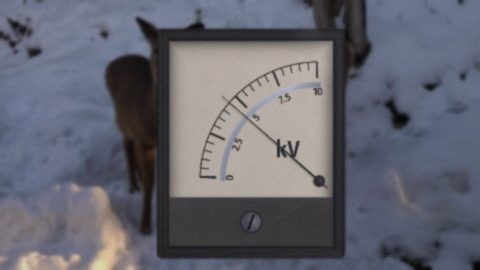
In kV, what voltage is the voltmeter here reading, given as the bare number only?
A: 4.5
